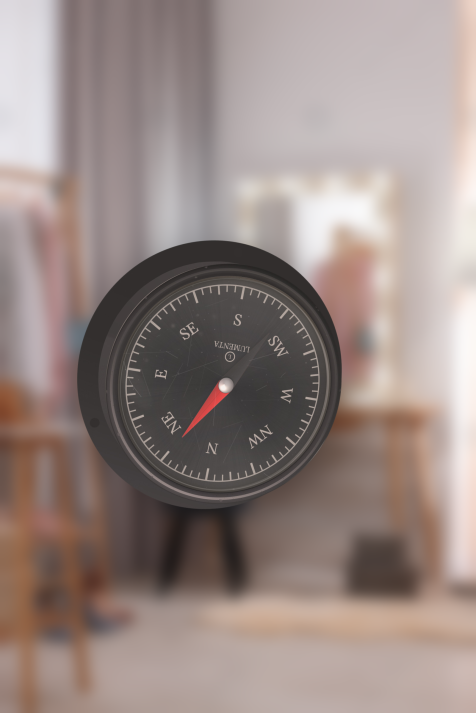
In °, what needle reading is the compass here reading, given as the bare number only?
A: 30
